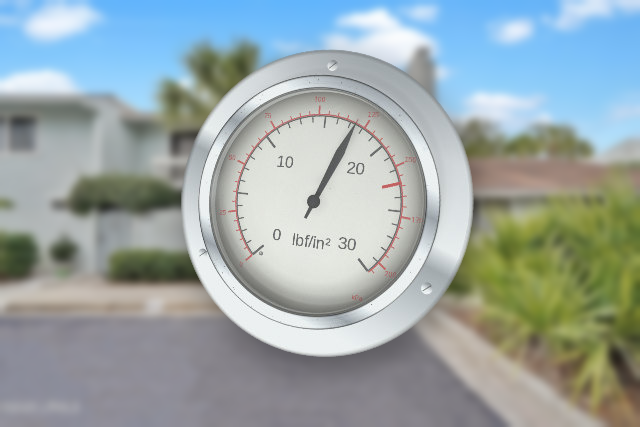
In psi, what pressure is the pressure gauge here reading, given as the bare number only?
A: 17.5
